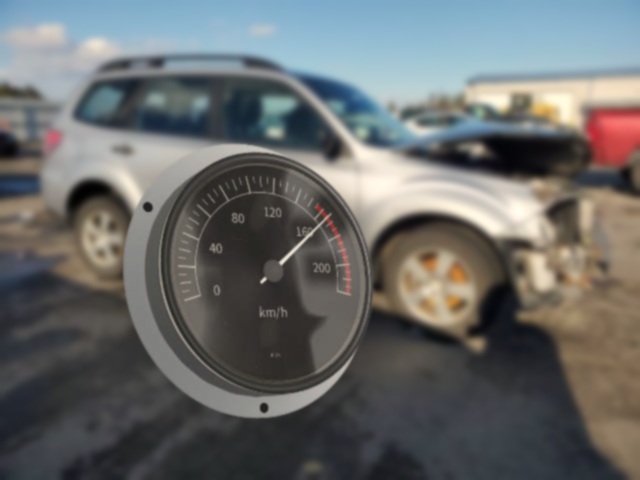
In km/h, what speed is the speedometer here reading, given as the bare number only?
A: 165
